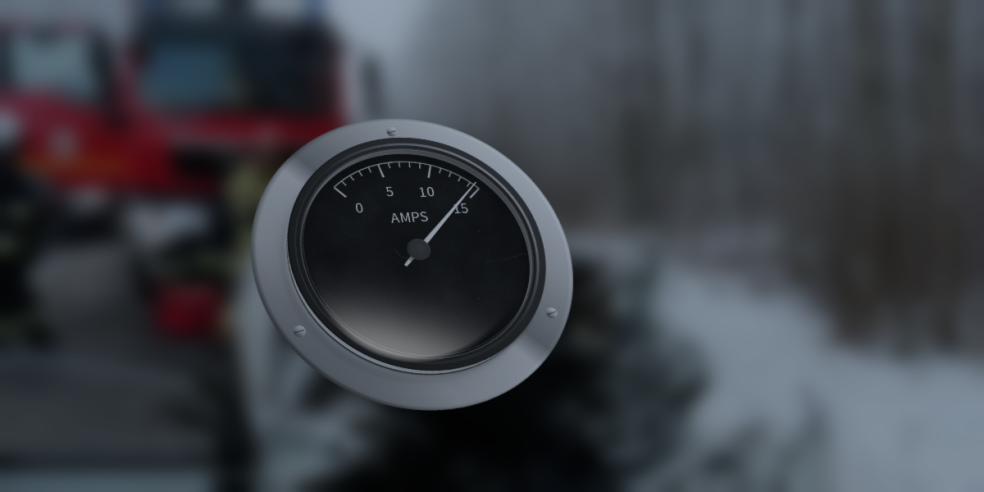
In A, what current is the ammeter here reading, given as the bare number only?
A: 14.5
